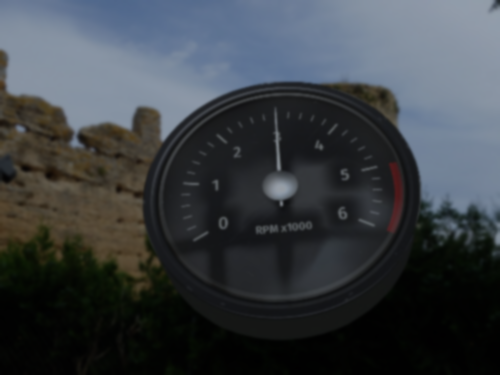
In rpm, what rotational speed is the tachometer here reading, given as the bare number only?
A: 3000
